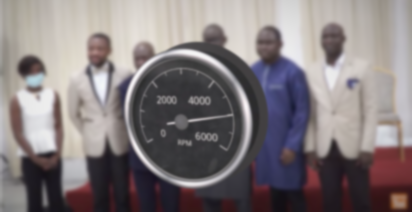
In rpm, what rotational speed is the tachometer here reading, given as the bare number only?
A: 5000
